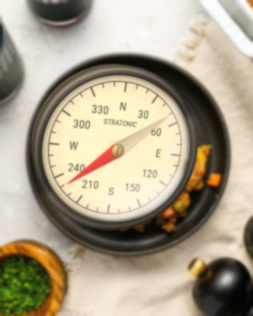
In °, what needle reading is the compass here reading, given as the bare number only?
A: 230
